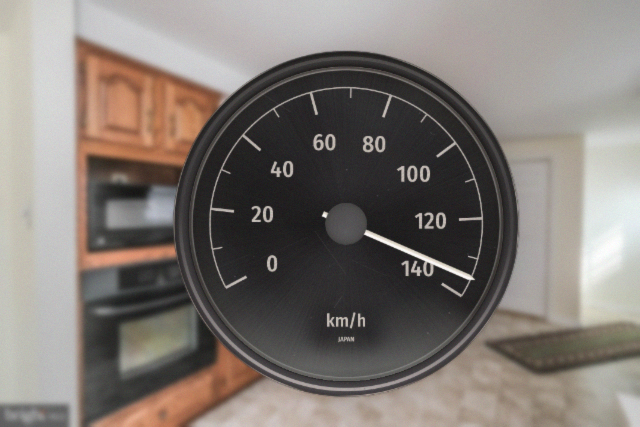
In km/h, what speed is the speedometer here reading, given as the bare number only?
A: 135
